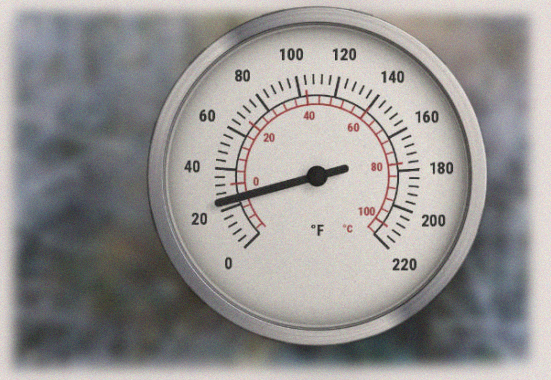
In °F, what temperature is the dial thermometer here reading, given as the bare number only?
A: 24
